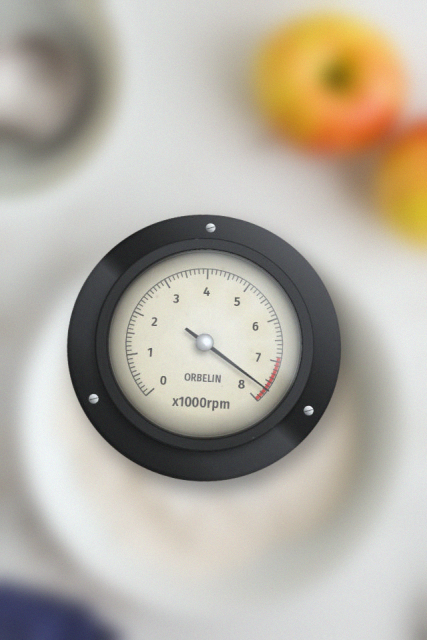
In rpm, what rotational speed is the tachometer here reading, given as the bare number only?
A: 7700
